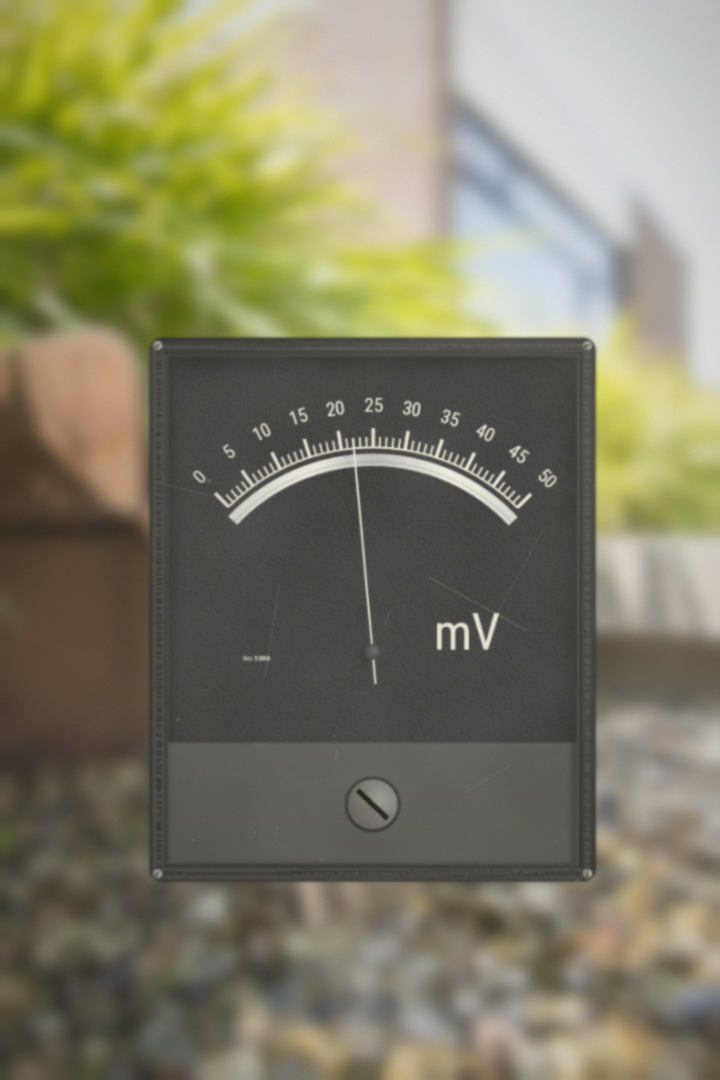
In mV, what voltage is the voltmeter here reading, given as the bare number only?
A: 22
